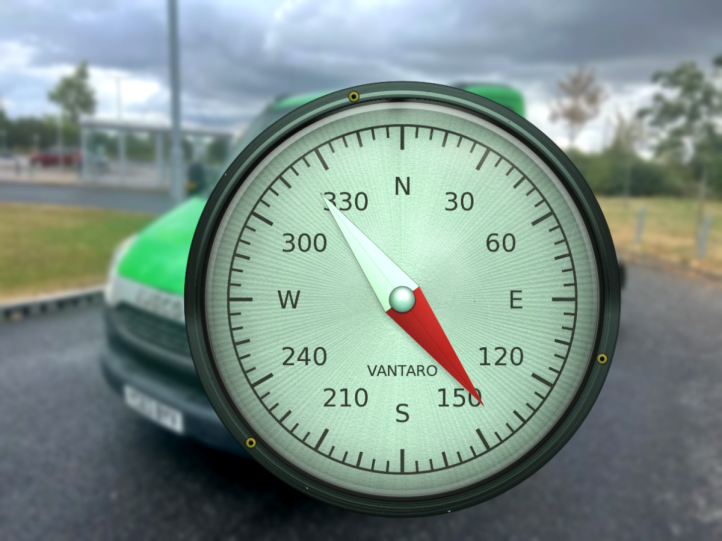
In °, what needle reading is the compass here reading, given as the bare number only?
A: 142.5
